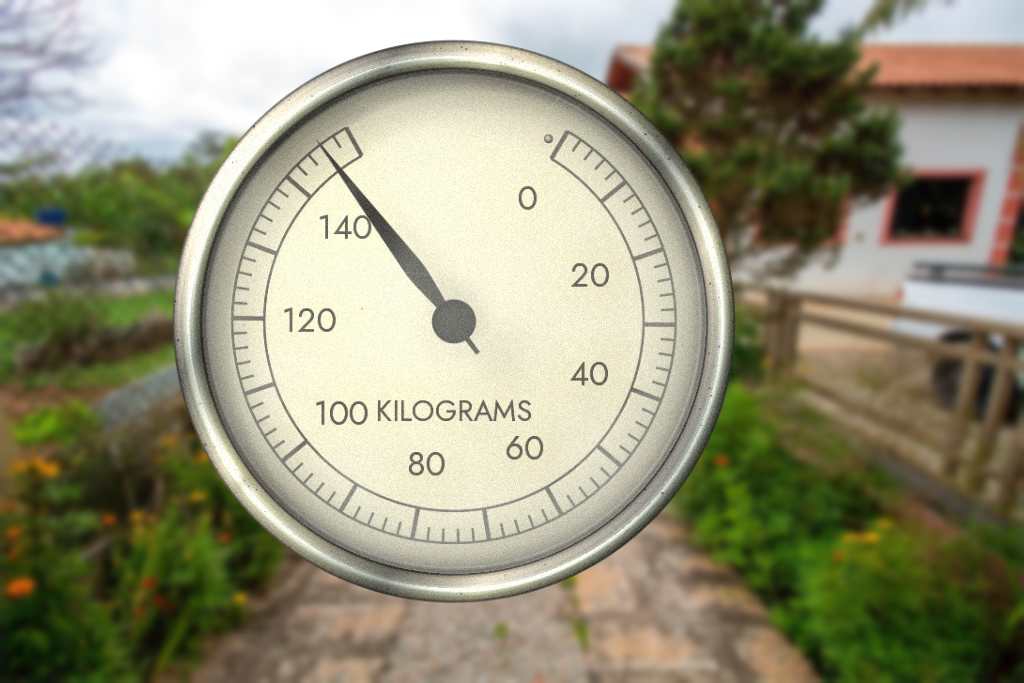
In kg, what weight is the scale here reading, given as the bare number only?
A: 146
